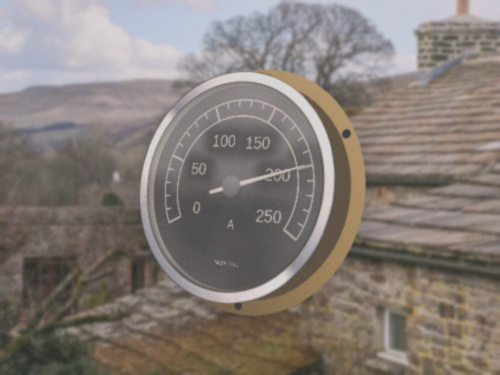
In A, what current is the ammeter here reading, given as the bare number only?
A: 200
